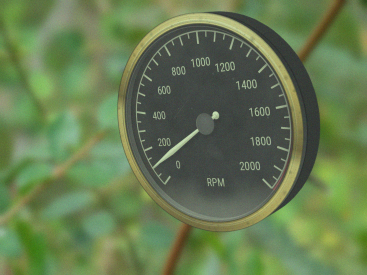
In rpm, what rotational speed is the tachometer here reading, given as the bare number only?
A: 100
